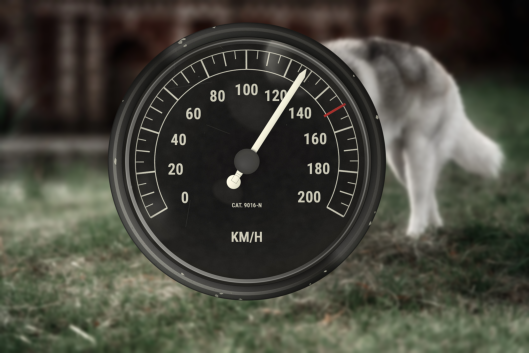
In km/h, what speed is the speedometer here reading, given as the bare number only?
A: 127.5
